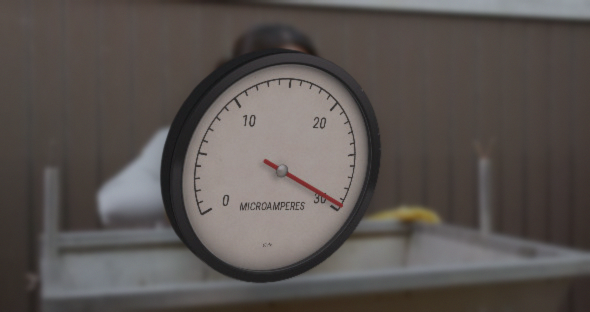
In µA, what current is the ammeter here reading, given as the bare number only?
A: 29.5
